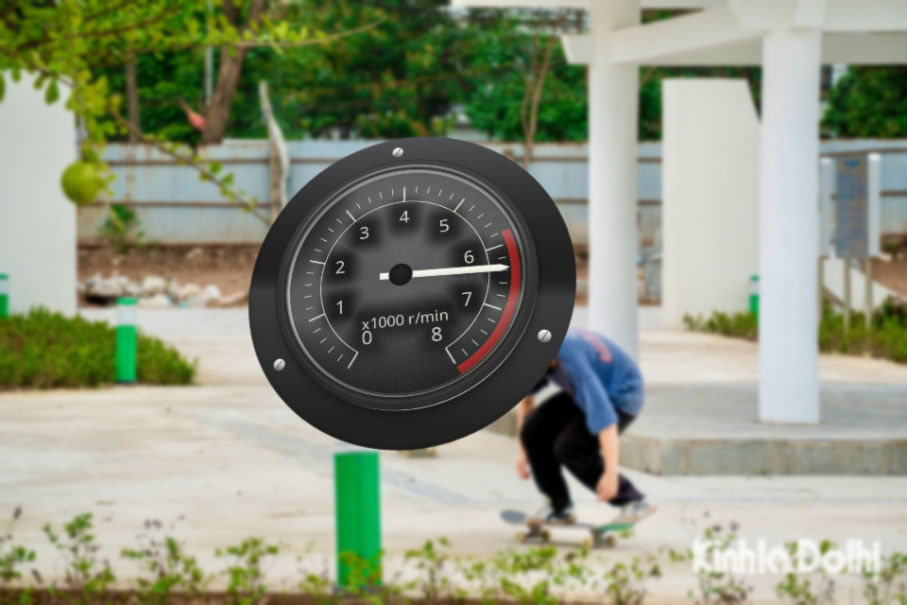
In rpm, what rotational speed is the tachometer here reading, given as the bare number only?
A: 6400
